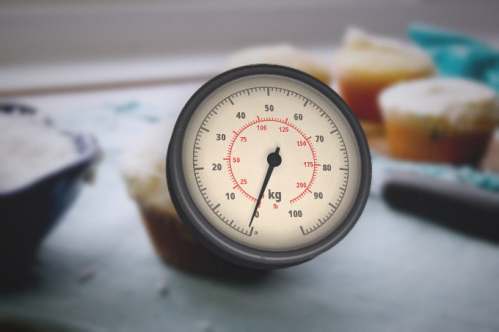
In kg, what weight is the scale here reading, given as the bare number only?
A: 1
